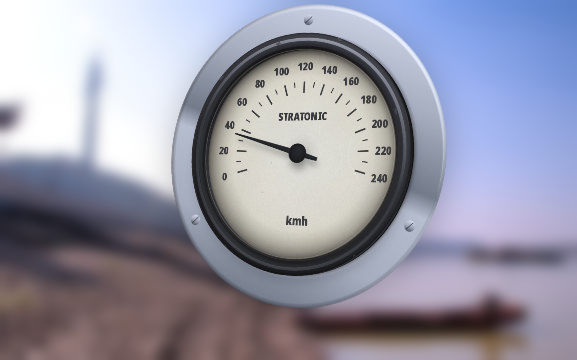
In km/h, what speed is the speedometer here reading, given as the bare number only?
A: 35
